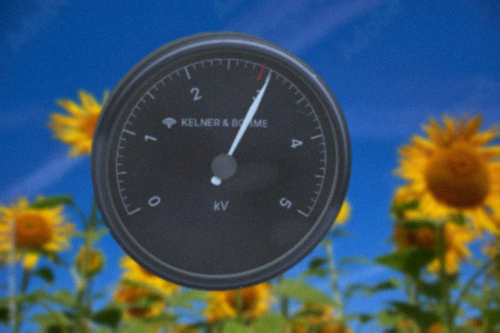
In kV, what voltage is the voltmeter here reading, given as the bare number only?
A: 3
